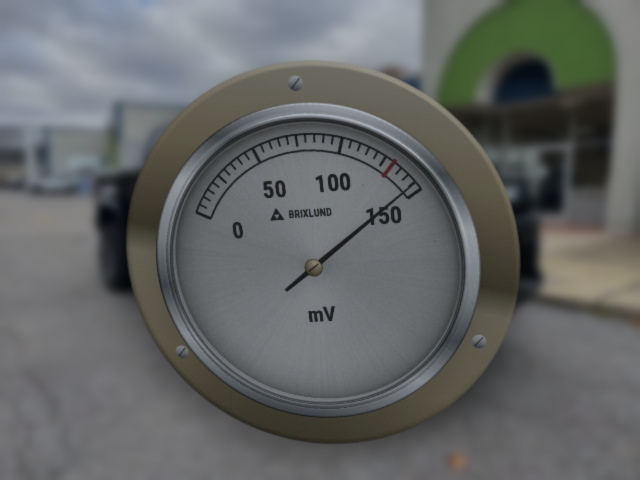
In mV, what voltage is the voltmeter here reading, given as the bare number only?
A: 145
